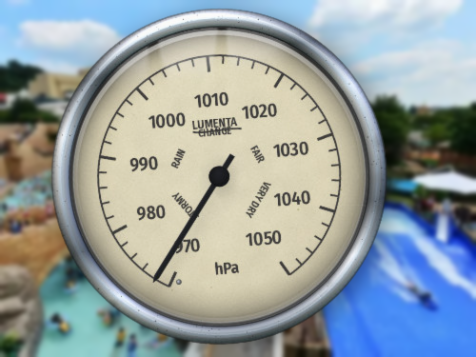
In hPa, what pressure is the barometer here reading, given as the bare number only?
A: 972
